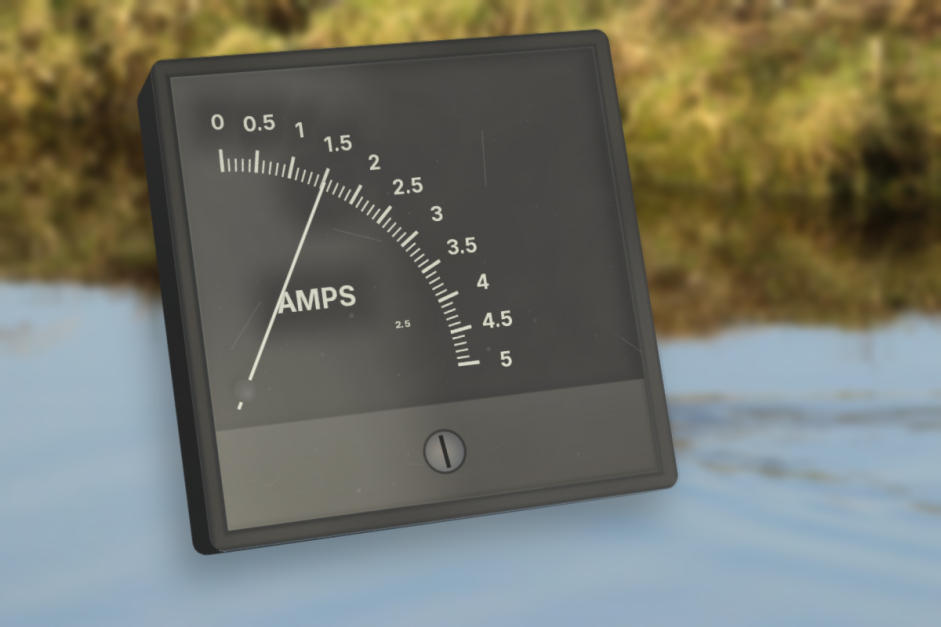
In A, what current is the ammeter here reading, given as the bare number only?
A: 1.5
